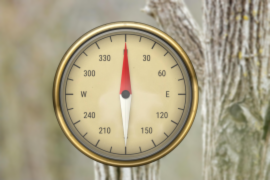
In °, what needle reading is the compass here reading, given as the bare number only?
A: 0
